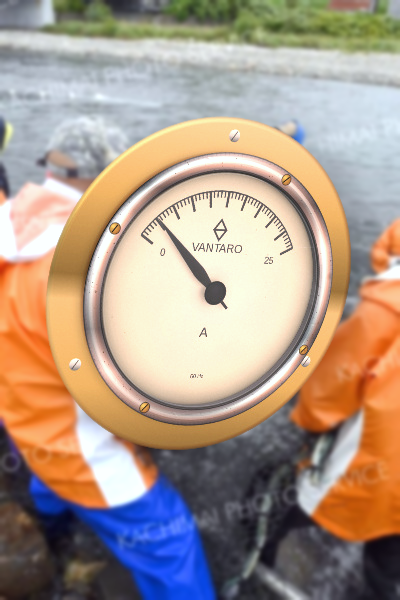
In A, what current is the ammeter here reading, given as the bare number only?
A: 2.5
